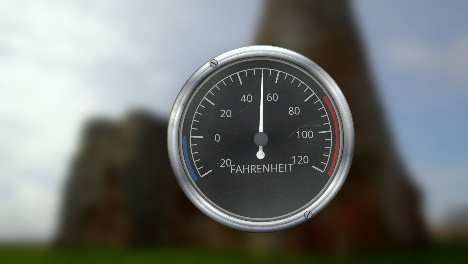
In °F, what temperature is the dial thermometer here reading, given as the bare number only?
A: 52
